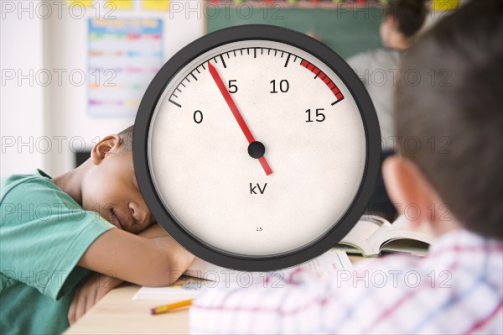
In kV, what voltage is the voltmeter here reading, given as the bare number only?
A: 4
